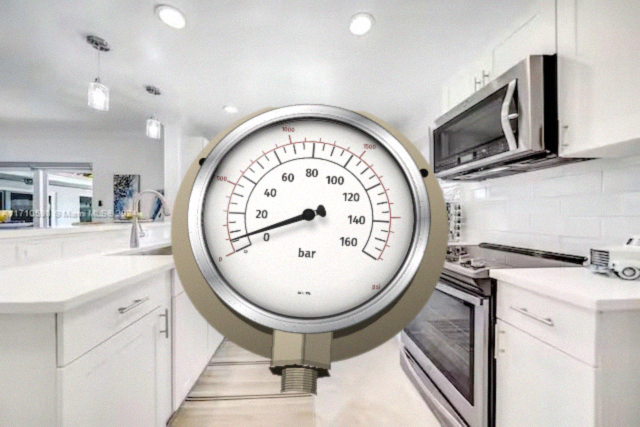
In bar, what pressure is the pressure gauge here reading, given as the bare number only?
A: 5
